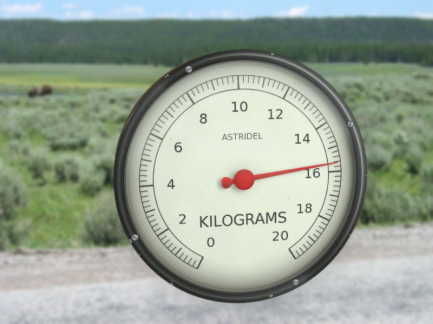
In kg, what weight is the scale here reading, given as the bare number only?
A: 15.6
